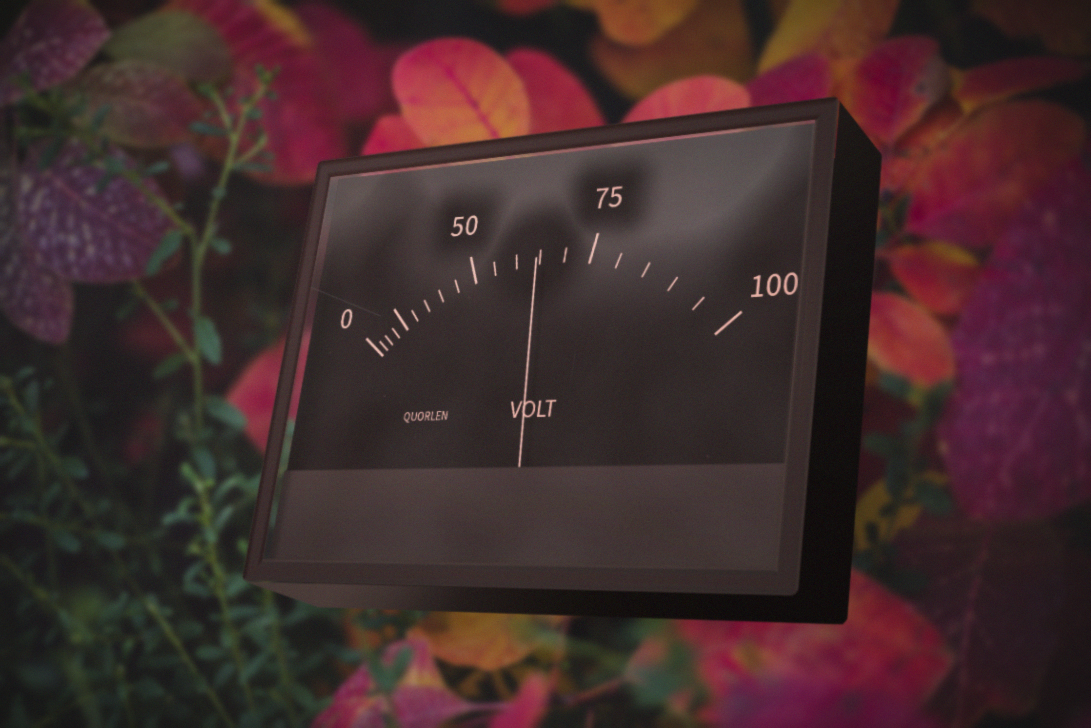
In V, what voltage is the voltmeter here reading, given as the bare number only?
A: 65
